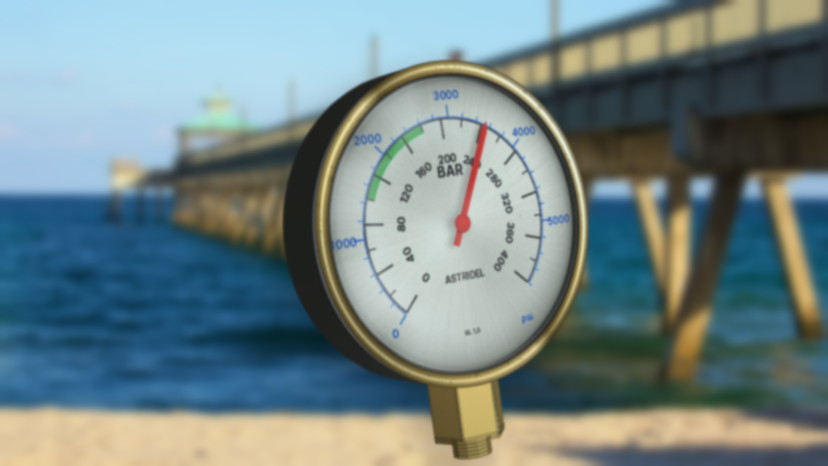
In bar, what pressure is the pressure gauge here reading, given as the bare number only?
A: 240
